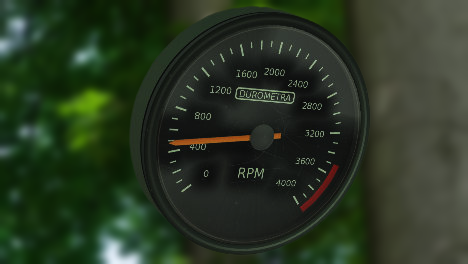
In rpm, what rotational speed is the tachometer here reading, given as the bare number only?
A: 500
